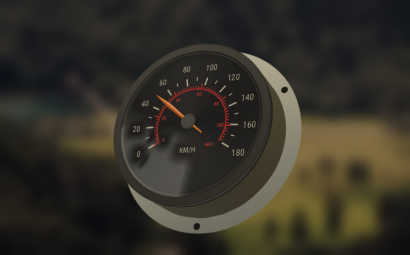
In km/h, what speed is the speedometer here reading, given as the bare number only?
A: 50
